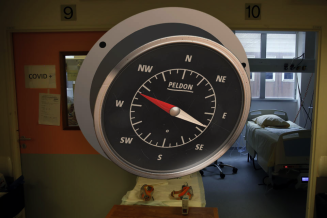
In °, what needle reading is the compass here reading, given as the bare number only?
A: 290
